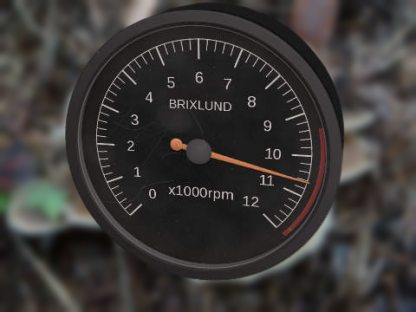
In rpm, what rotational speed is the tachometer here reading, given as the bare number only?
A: 10600
